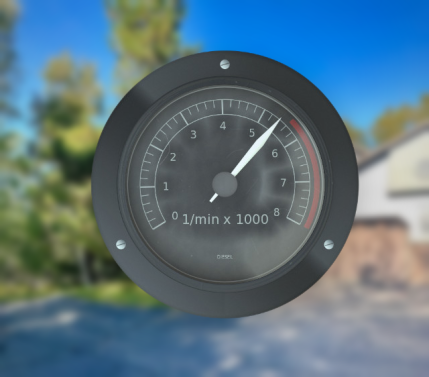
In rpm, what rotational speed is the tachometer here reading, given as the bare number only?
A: 5400
